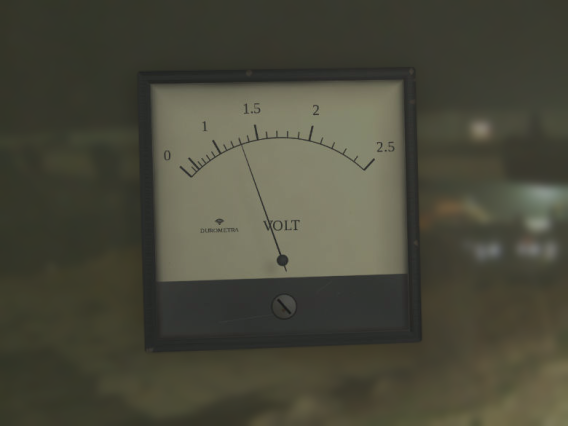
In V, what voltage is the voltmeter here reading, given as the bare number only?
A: 1.3
